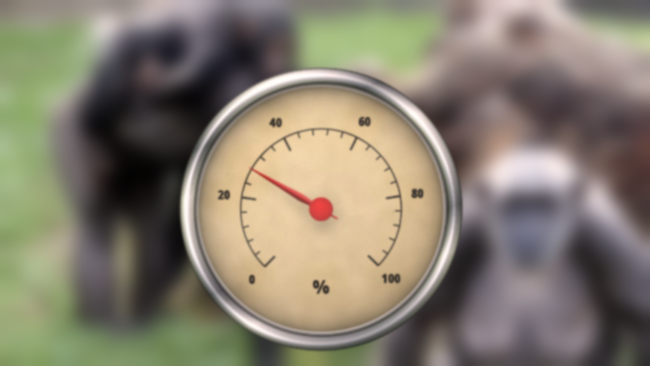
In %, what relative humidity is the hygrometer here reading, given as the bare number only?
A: 28
